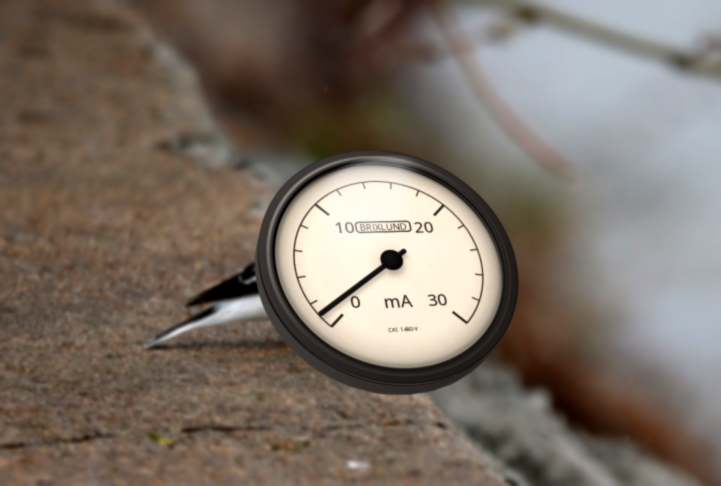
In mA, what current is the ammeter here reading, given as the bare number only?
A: 1
